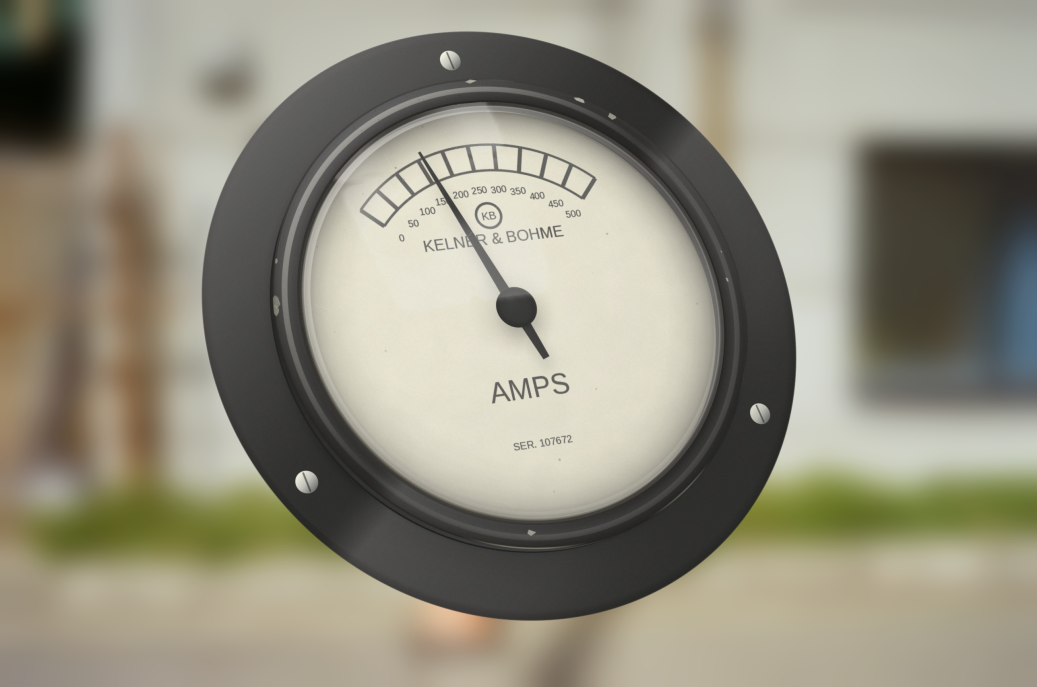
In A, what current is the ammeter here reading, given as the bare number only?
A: 150
